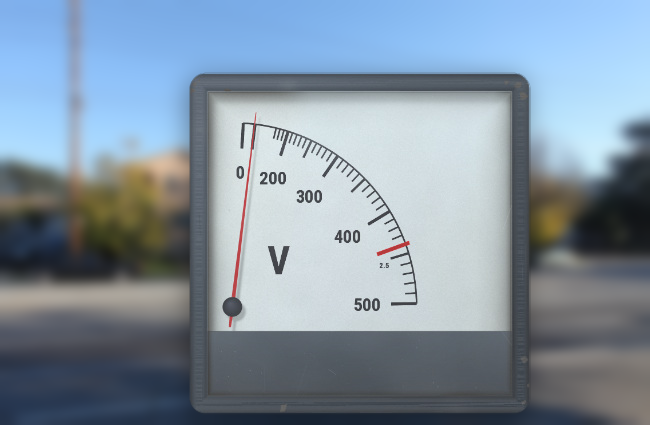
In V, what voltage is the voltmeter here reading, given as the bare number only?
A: 100
